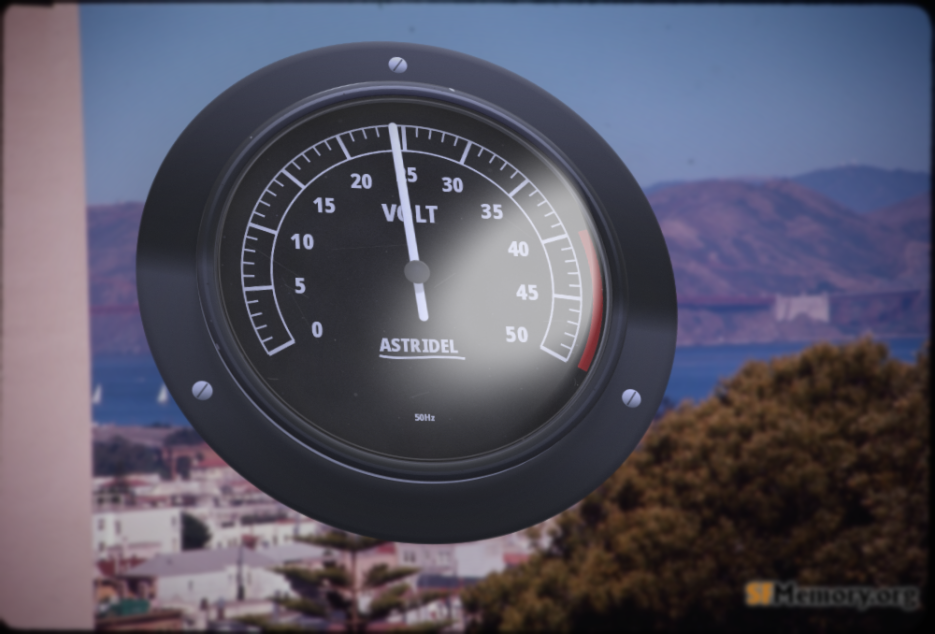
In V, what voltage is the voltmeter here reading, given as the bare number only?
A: 24
